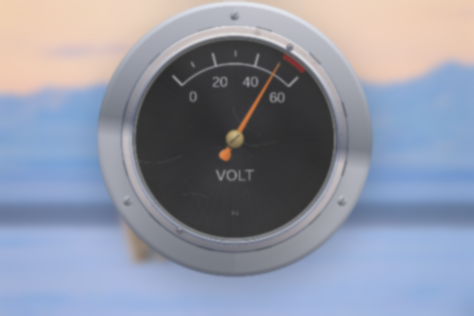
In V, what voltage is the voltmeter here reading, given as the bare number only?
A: 50
